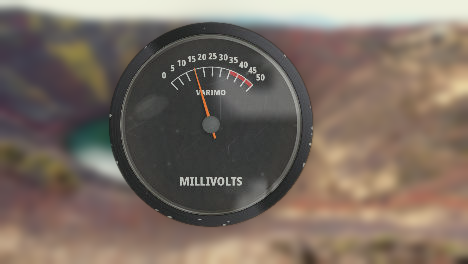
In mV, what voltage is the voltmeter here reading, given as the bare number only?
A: 15
